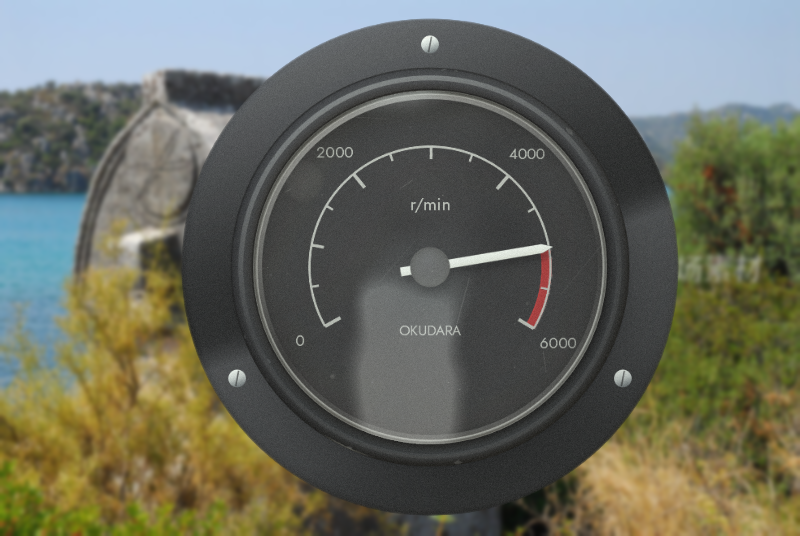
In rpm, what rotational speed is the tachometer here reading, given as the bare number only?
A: 5000
